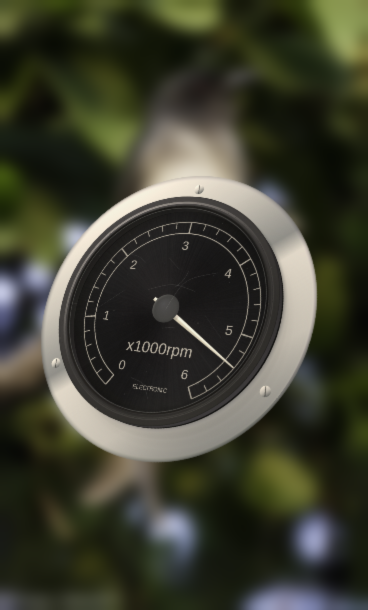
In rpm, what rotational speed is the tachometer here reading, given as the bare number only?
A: 5400
